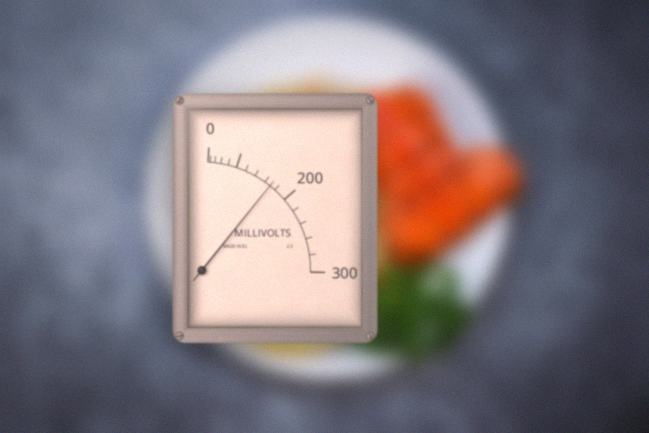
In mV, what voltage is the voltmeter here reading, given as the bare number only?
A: 170
